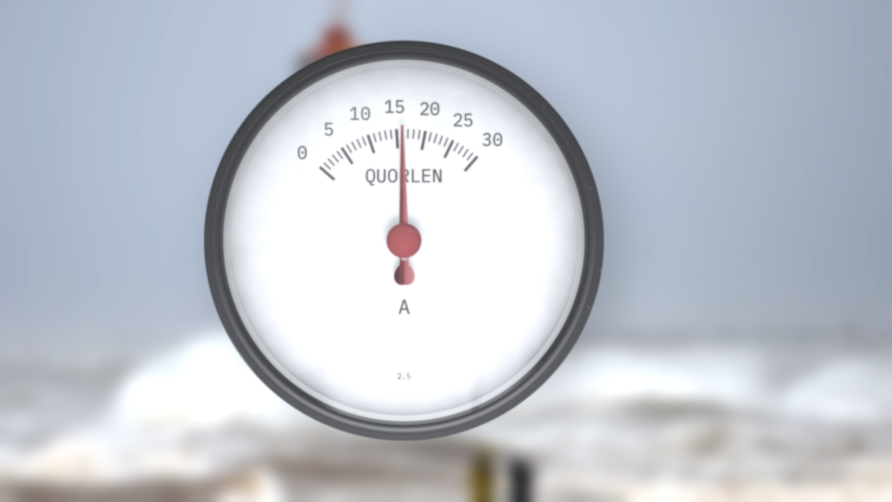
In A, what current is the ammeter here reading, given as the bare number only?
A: 16
